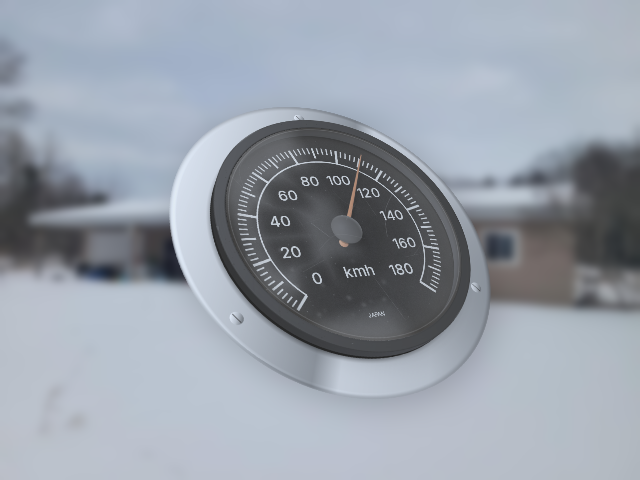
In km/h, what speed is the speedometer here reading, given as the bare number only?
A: 110
